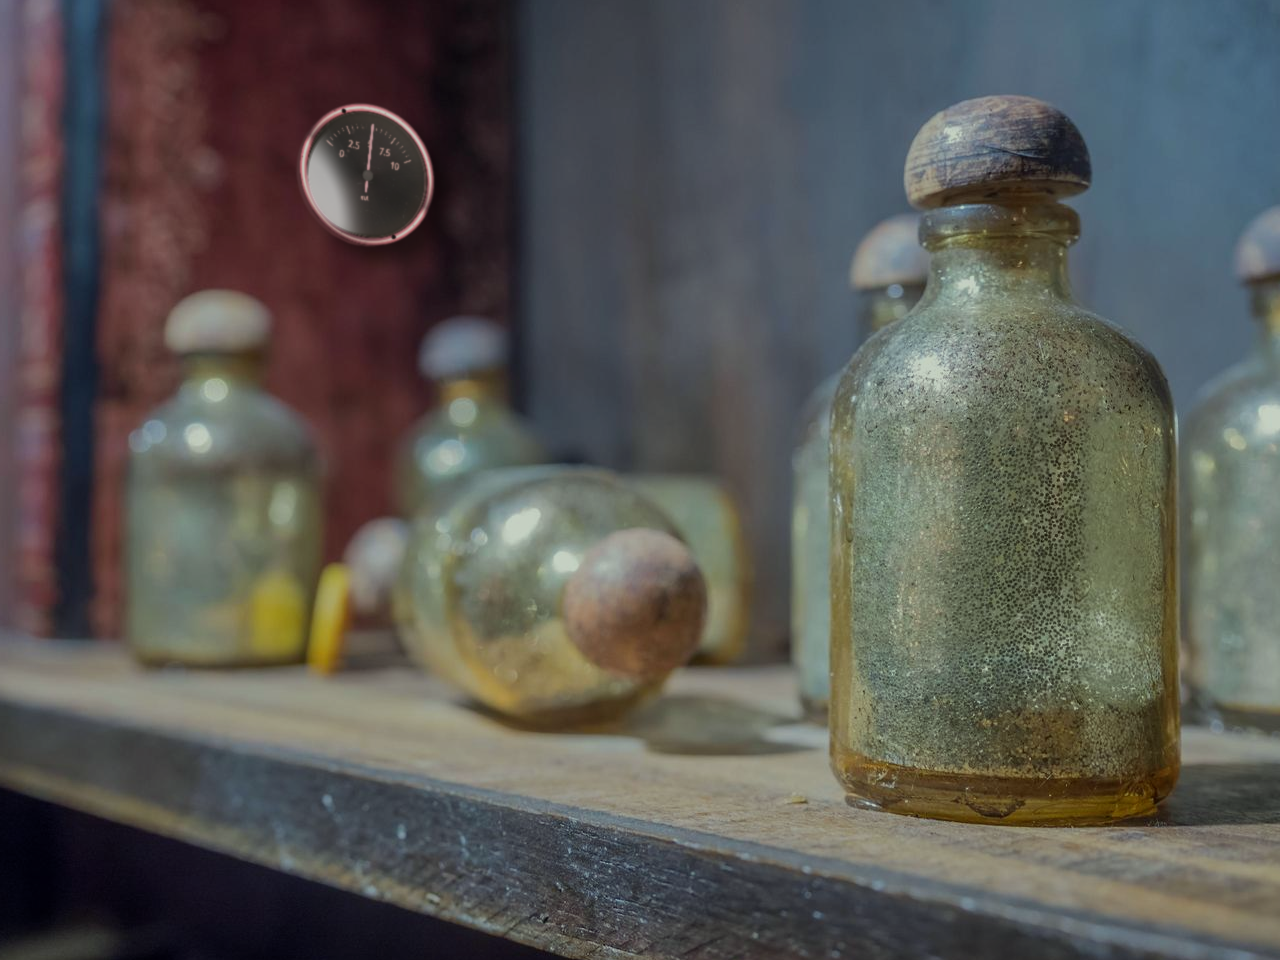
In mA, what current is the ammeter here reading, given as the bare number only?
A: 5
